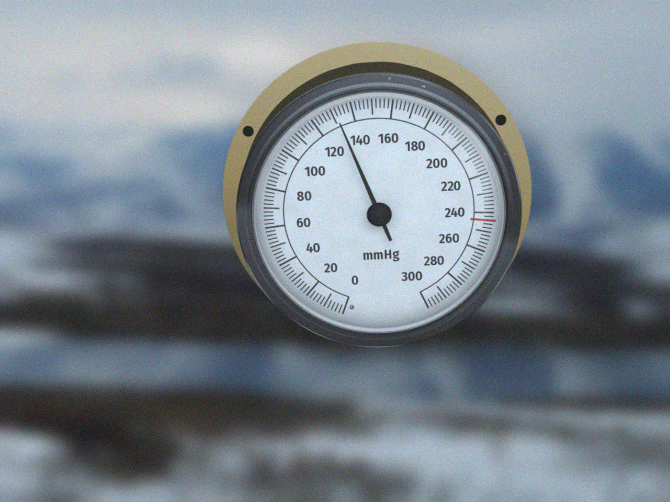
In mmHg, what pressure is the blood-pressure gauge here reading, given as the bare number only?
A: 132
